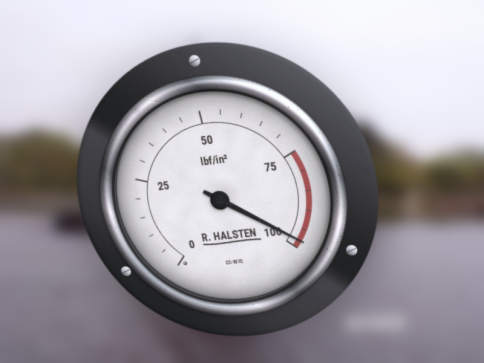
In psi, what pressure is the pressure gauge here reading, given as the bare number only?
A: 97.5
